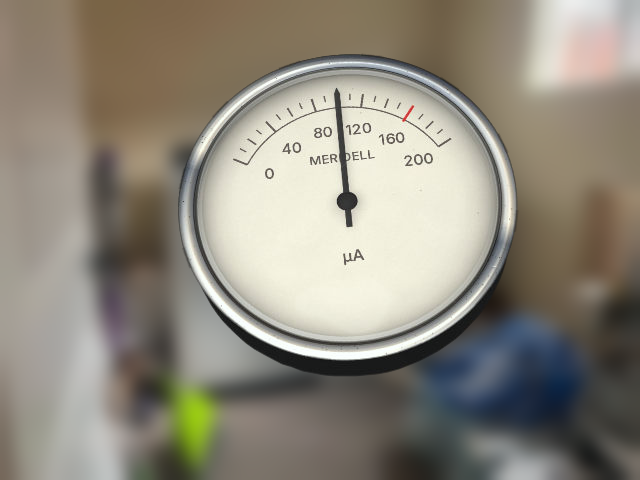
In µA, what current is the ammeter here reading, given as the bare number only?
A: 100
